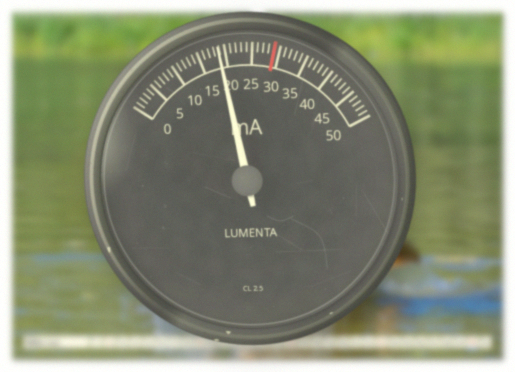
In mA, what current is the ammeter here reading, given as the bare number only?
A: 19
